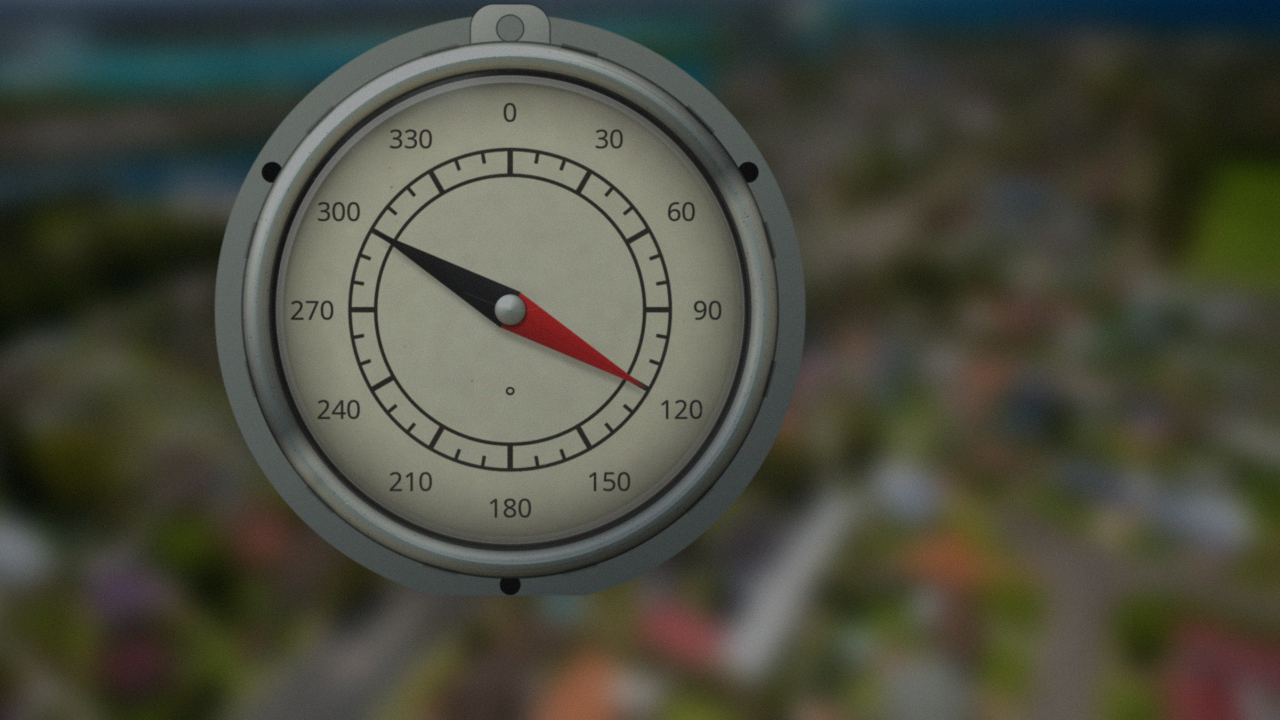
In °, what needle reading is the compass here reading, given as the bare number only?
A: 120
